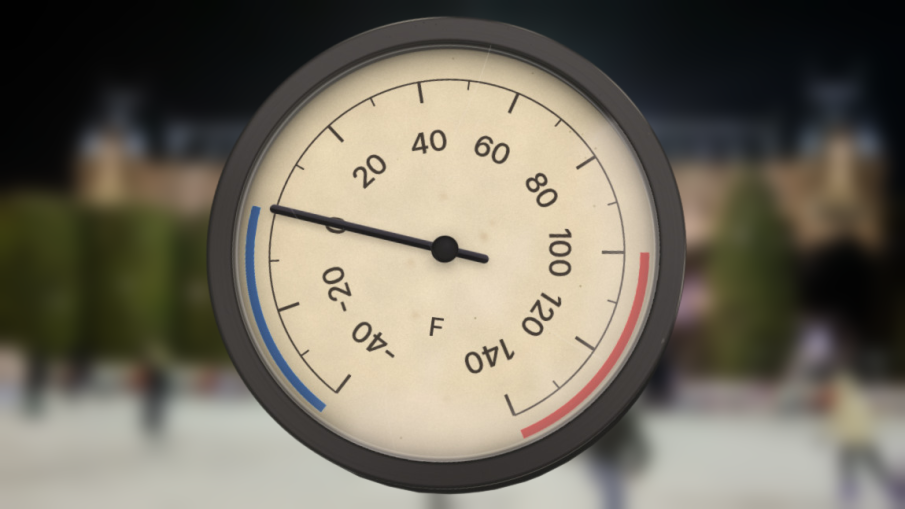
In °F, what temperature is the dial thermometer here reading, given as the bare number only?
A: 0
